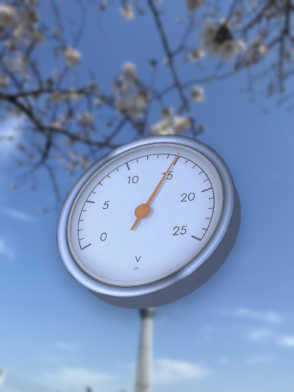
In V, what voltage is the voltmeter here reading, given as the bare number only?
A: 15
